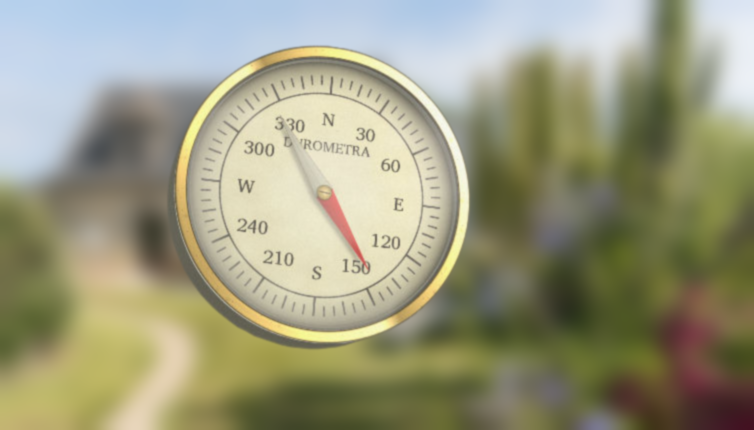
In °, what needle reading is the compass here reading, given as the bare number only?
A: 145
